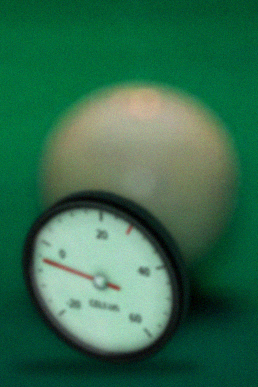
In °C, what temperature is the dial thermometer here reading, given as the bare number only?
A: -4
